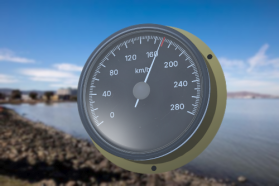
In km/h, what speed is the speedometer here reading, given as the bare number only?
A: 170
